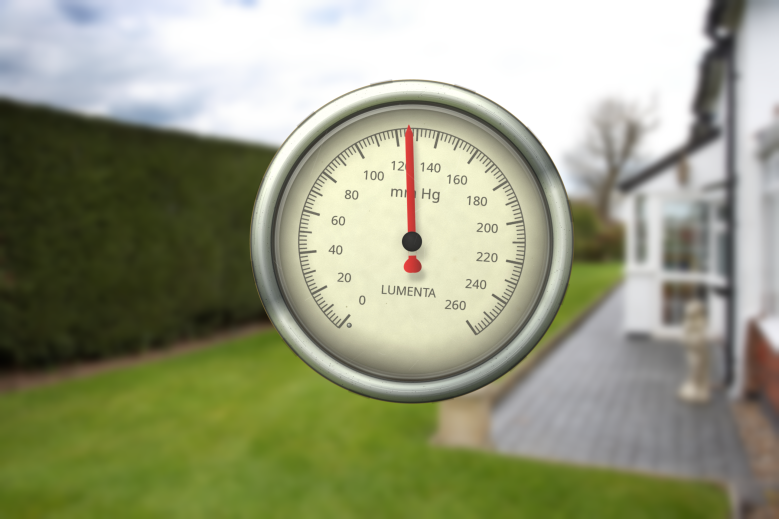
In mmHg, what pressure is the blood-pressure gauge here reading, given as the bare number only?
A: 126
